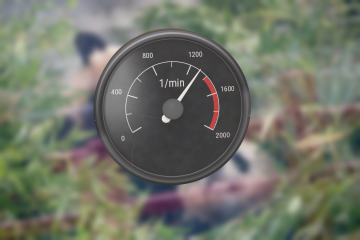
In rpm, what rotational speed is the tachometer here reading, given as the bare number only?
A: 1300
